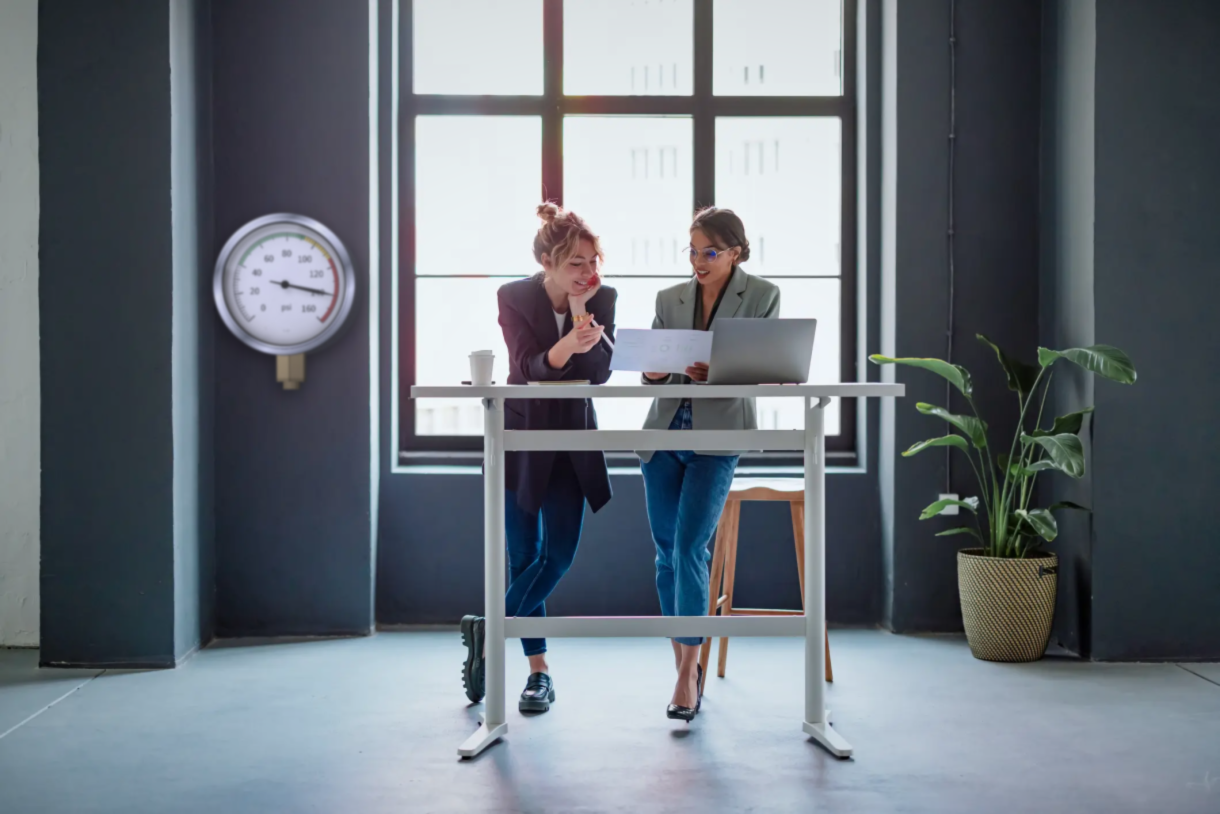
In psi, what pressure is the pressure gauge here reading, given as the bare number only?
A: 140
